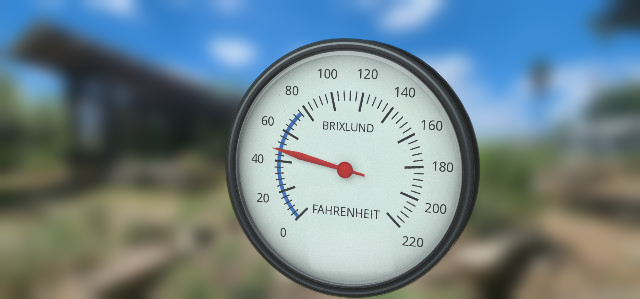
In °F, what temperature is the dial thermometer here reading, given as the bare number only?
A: 48
